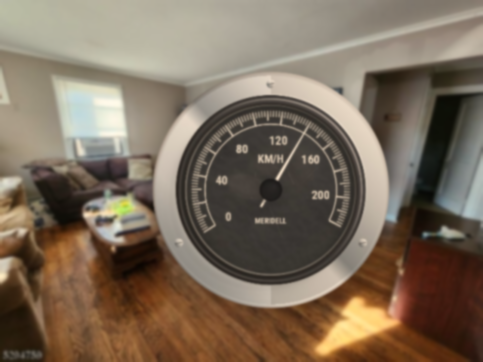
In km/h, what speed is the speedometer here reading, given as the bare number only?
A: 140
